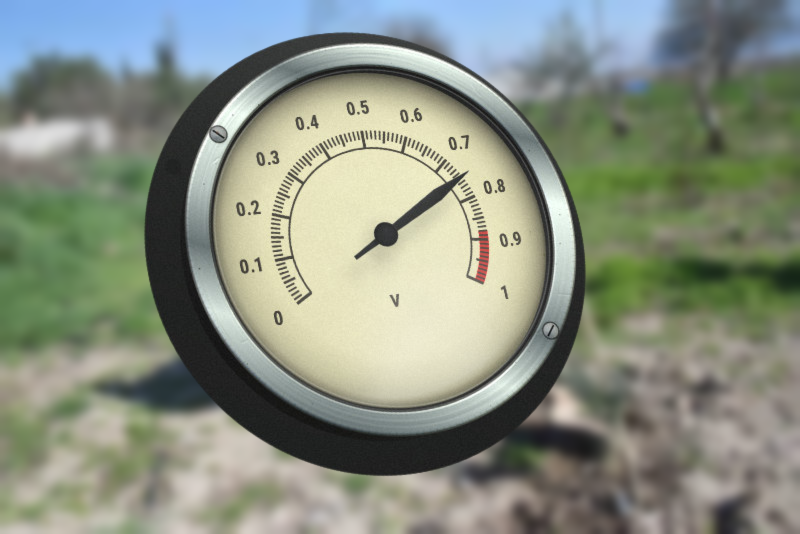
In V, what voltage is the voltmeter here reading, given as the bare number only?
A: 0.75
